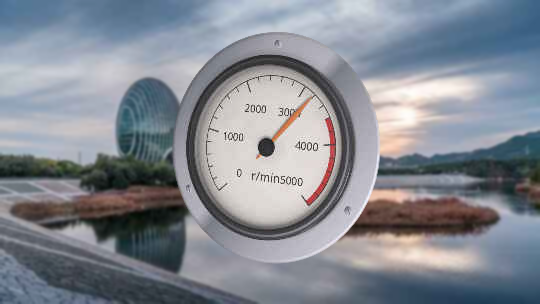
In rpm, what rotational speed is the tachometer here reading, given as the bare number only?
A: 3200
